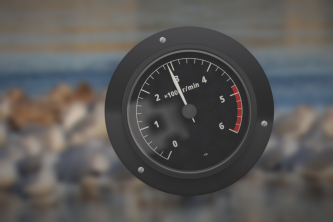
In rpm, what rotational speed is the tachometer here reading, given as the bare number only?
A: 2900
